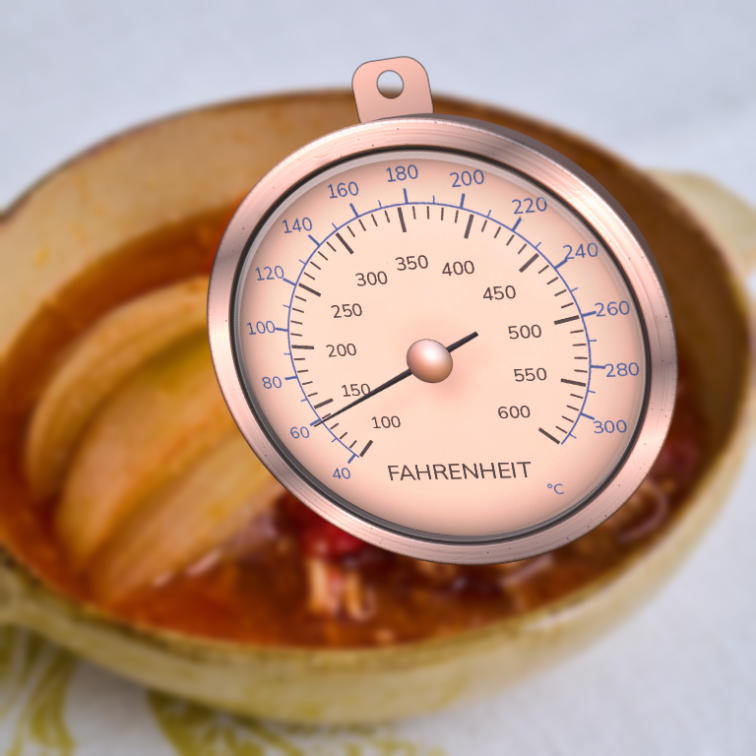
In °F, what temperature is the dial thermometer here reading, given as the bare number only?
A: 140
